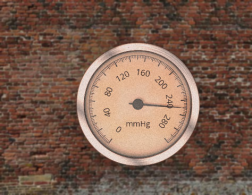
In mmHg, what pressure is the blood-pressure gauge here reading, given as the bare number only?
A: 250
